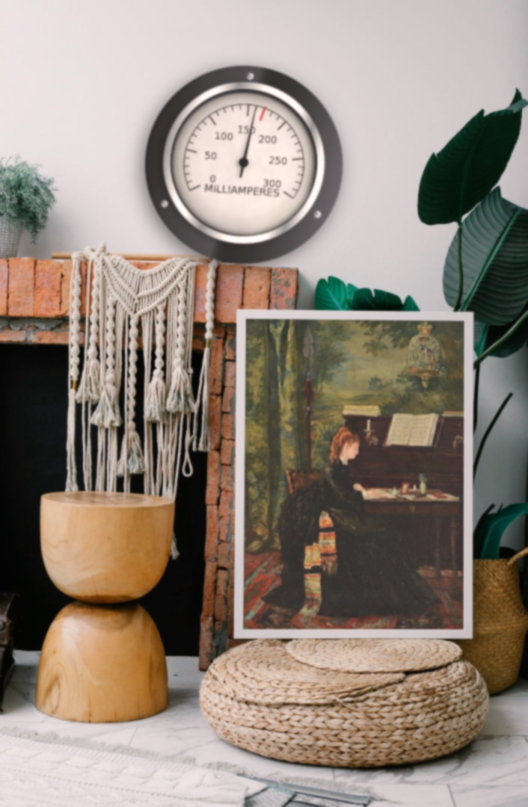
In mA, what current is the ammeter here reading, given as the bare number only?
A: 160
